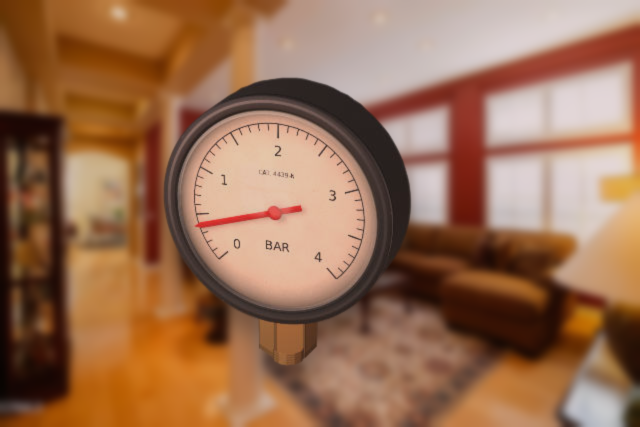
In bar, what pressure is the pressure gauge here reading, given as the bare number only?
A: 0.4
